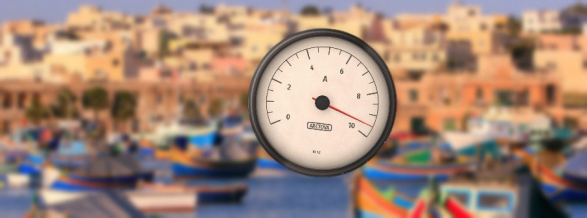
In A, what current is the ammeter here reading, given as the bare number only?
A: 9.5
